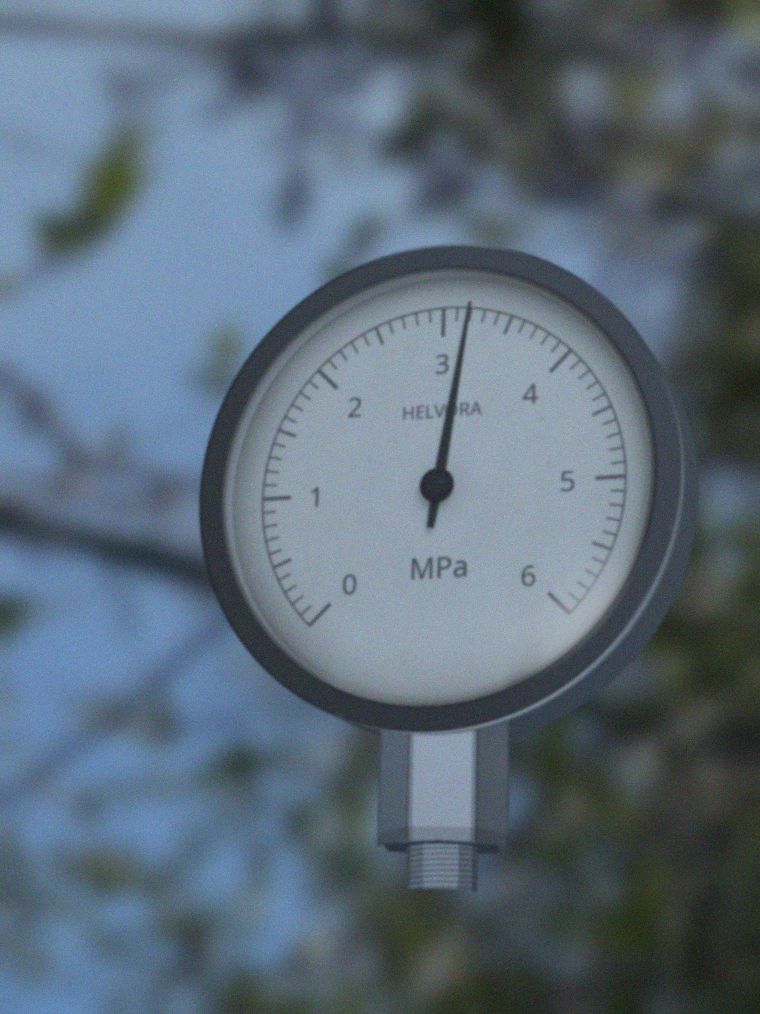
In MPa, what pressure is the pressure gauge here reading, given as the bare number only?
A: 3.2
